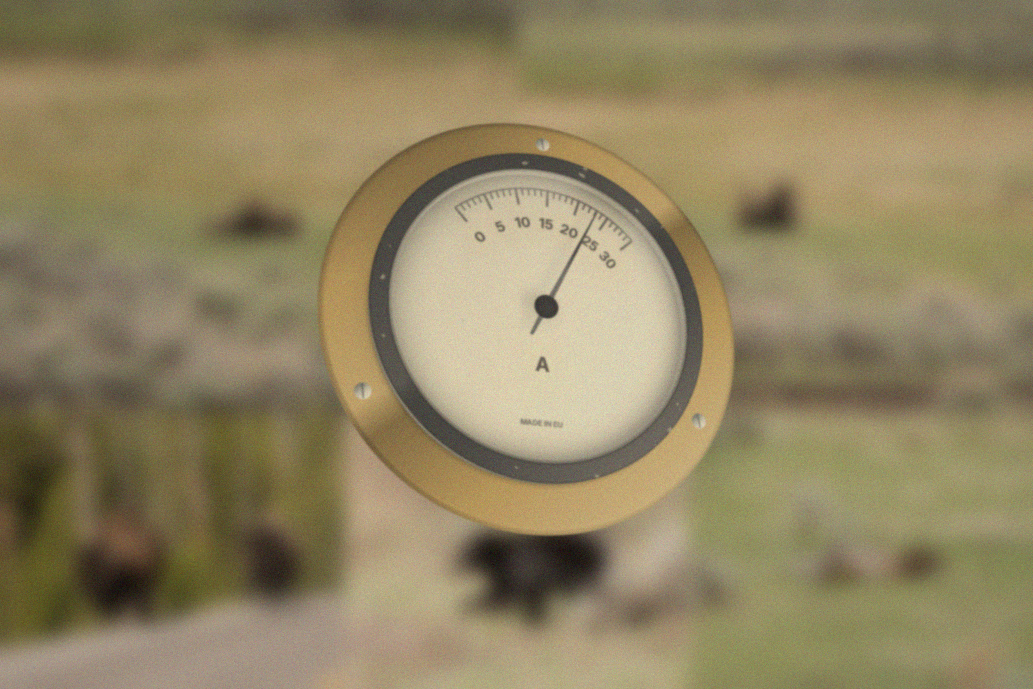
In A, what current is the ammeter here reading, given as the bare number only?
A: 23
